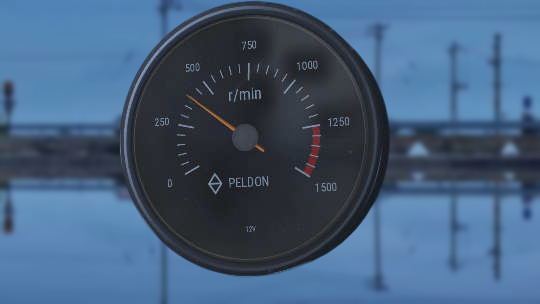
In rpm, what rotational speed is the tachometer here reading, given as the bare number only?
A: 400
